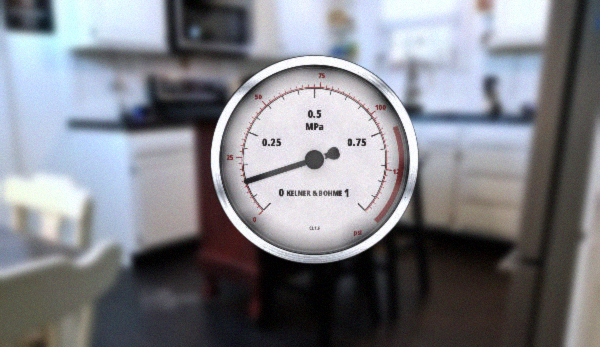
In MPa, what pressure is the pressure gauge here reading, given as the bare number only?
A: 0.1
